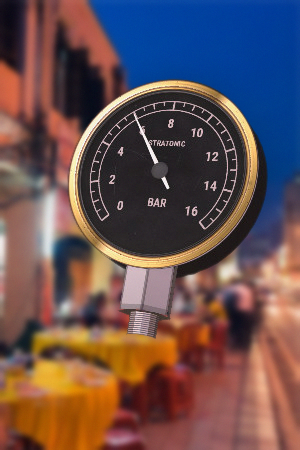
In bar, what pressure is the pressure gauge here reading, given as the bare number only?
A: 6
